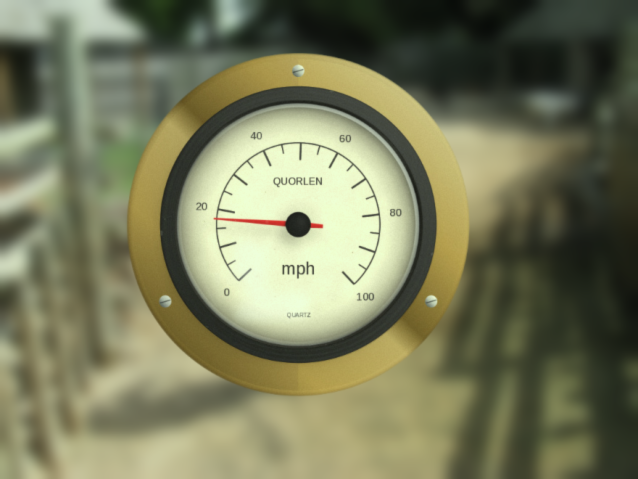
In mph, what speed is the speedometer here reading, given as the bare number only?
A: 17.5
